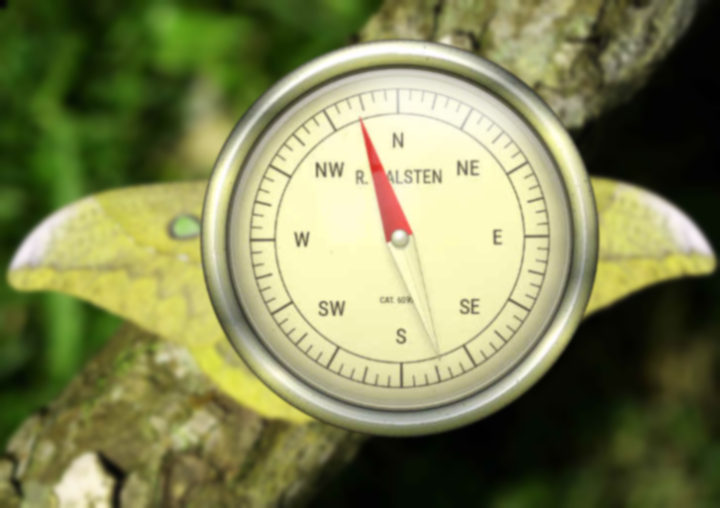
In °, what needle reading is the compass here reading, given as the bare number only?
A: 342.5
